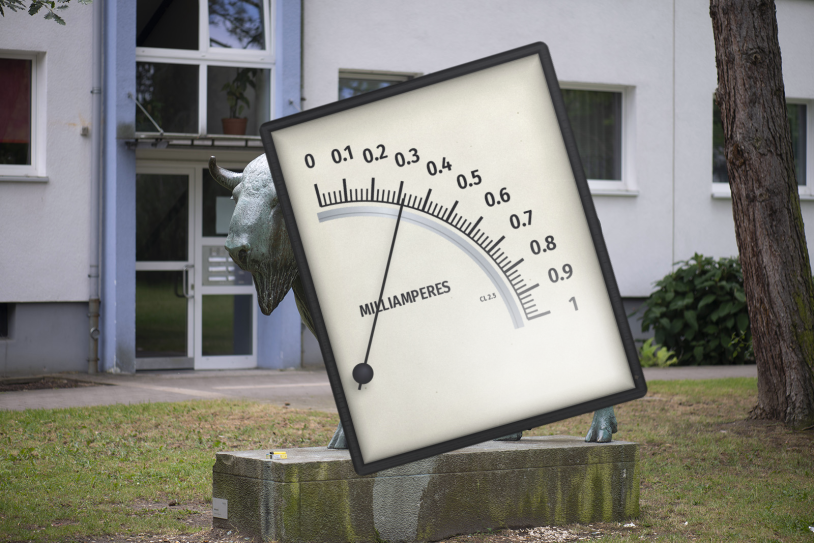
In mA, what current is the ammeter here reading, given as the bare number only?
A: 0.32
